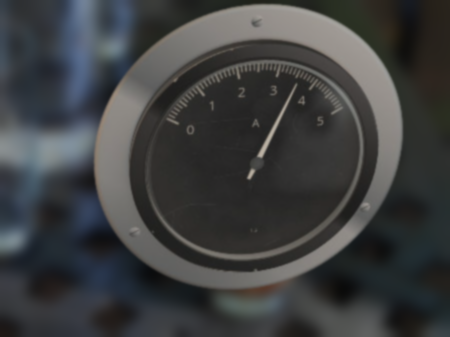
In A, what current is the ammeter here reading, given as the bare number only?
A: 3.5
